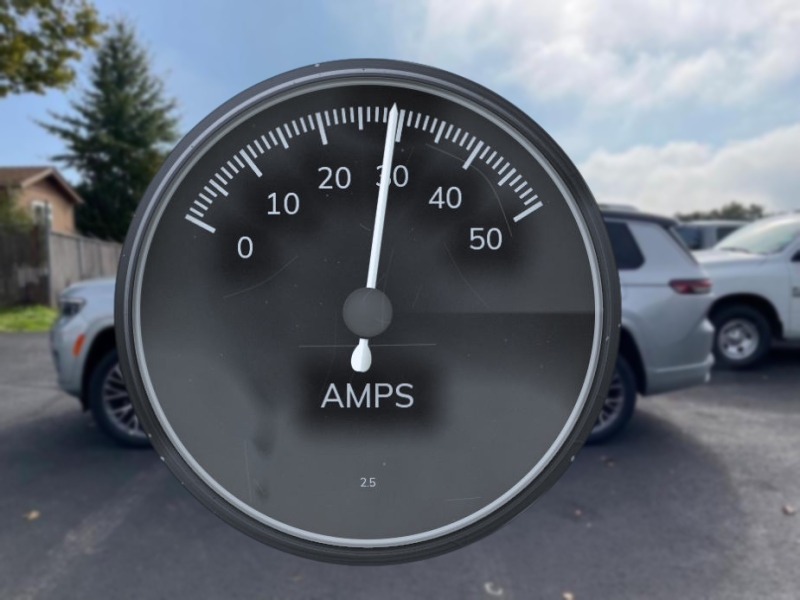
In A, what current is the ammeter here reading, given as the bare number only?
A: 29
